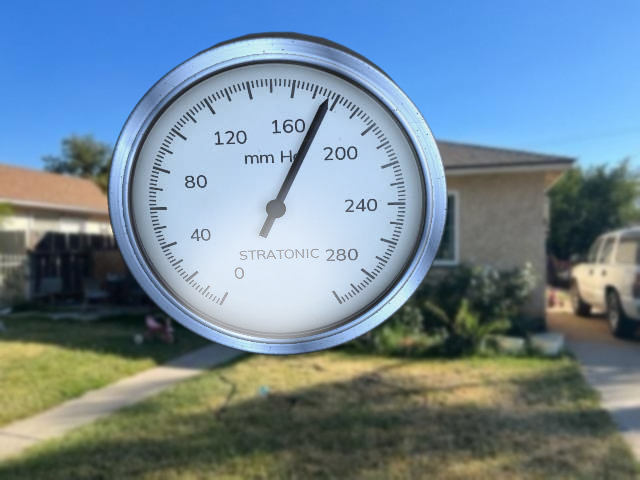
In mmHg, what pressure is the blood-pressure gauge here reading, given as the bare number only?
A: 176
